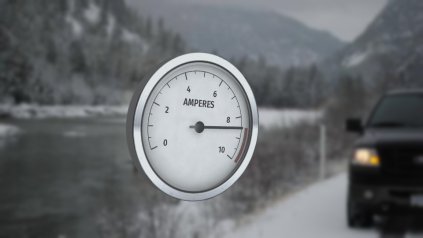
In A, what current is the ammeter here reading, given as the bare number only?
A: 8.5
